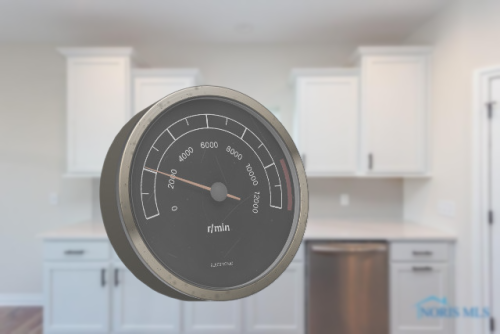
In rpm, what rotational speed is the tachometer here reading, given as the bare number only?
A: 2000
